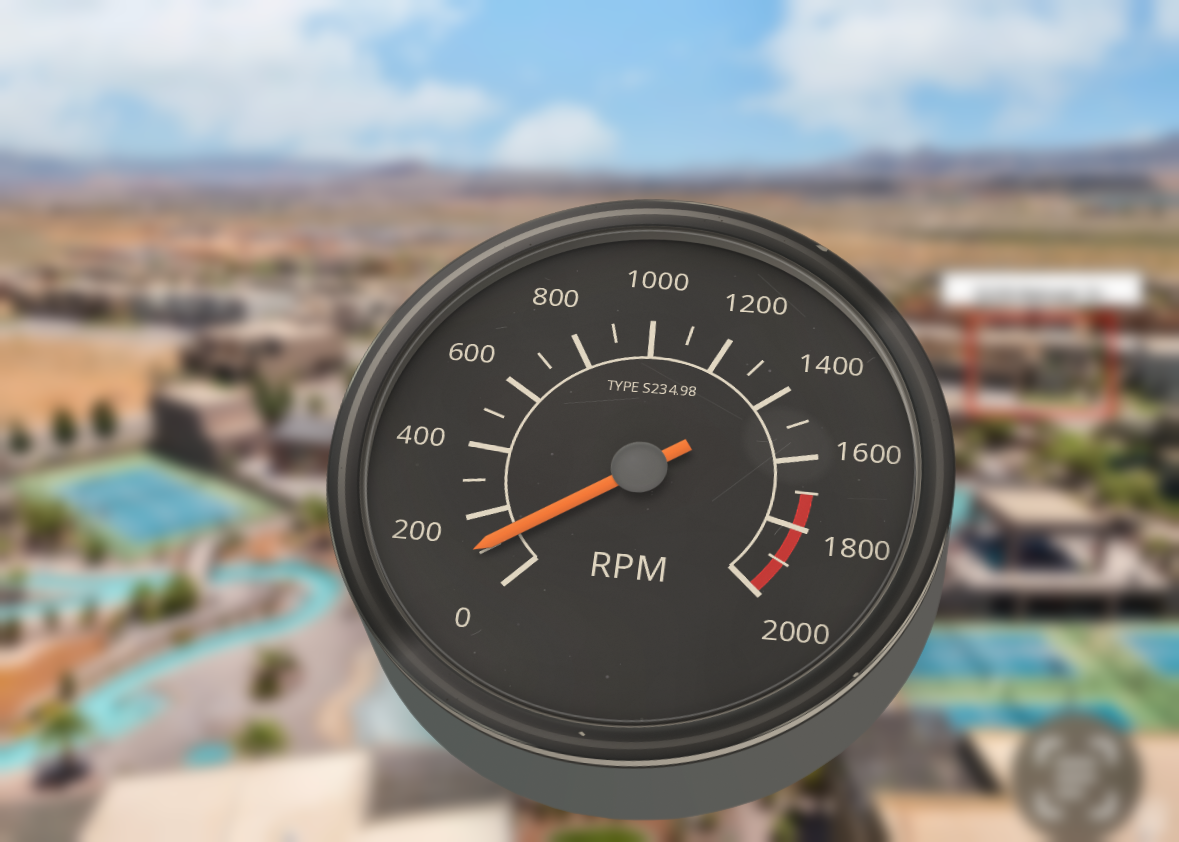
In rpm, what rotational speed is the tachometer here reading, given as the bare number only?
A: 100
